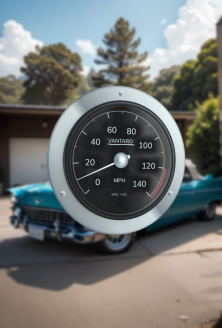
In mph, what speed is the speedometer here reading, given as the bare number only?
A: 10
